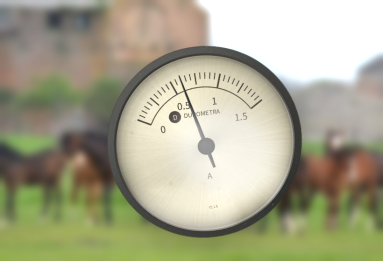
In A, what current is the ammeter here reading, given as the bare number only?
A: 0.6
